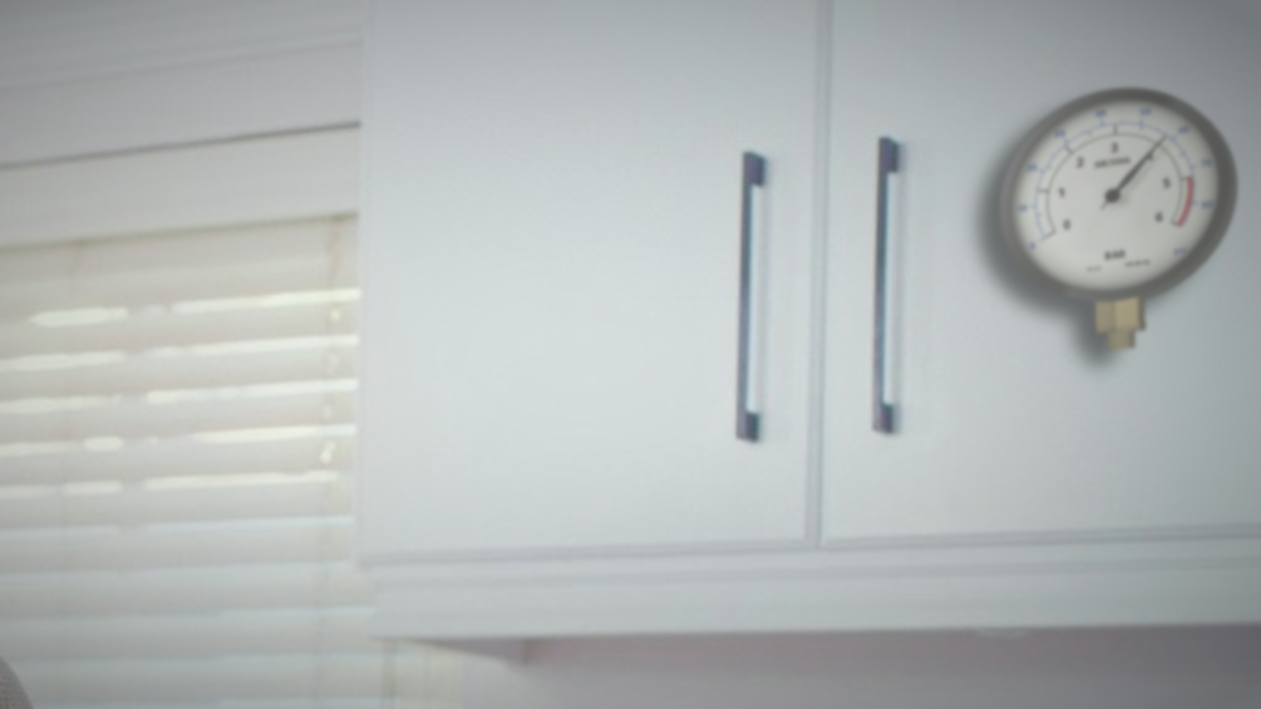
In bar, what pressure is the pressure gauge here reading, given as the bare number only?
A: 4
